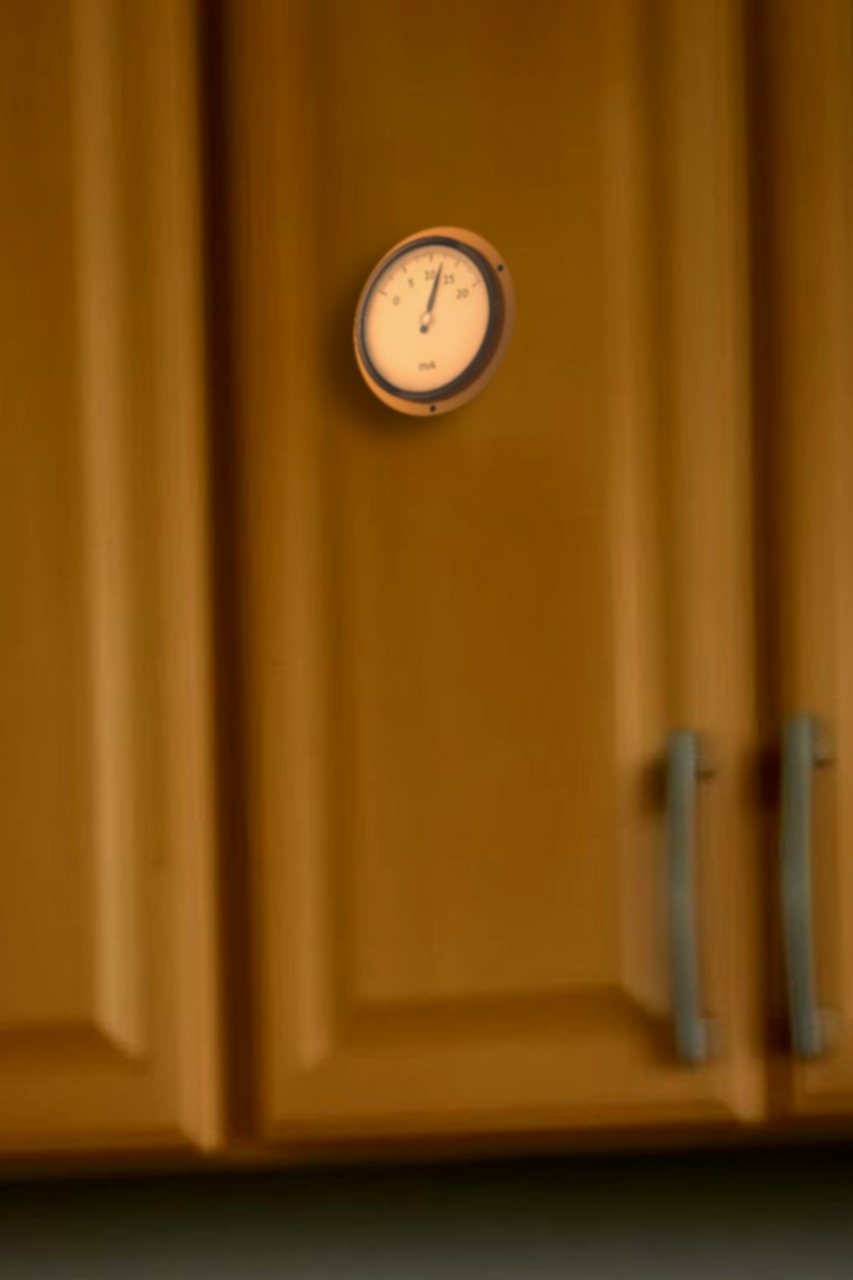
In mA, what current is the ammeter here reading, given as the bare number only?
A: 12.5
